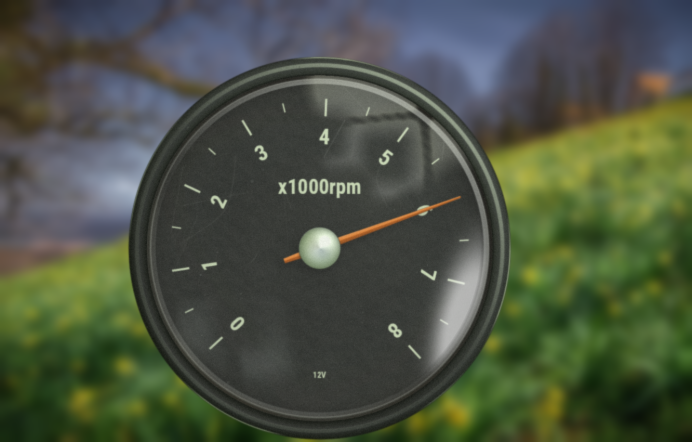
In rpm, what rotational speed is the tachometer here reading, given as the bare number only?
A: 6000
